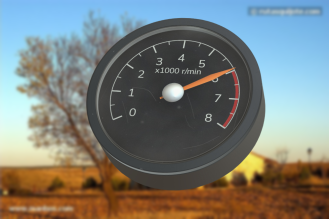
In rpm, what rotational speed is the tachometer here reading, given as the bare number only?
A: 6000
